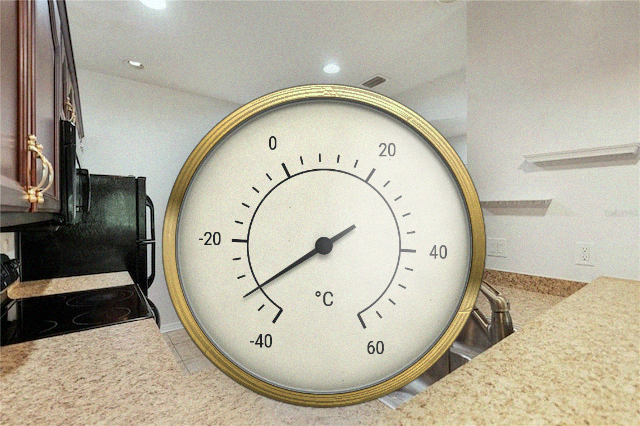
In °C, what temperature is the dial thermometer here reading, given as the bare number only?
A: -32
